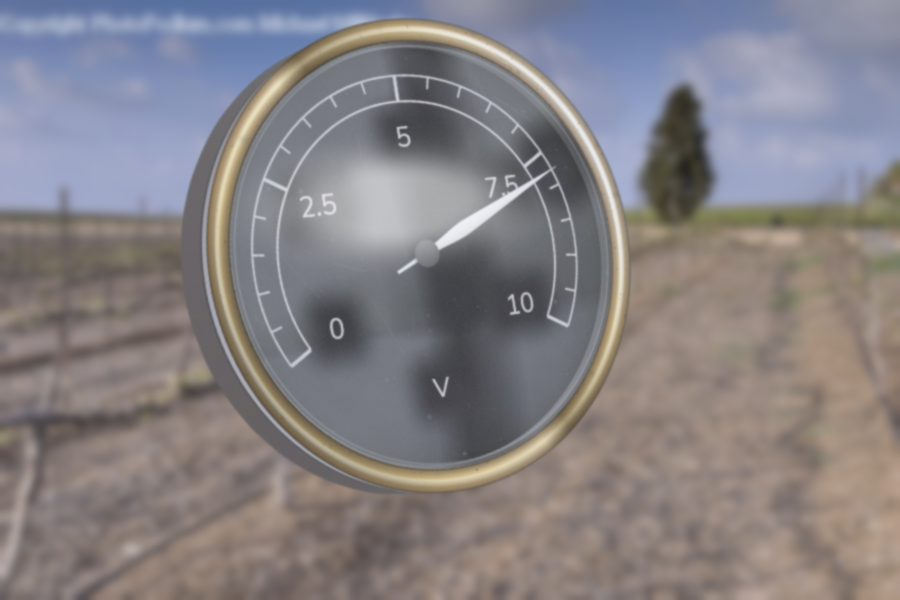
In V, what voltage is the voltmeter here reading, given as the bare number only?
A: 7.75
